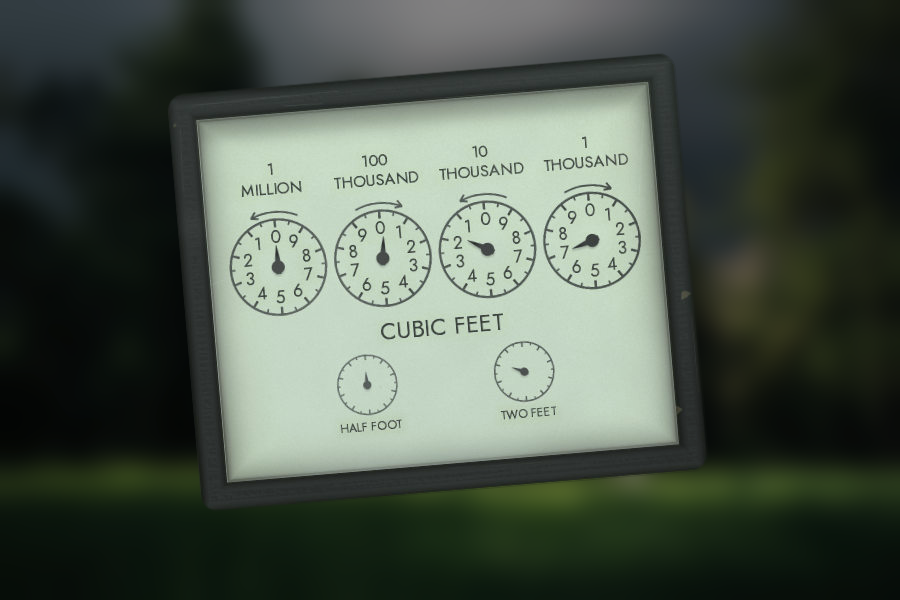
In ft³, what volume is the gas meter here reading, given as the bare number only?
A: 1700
